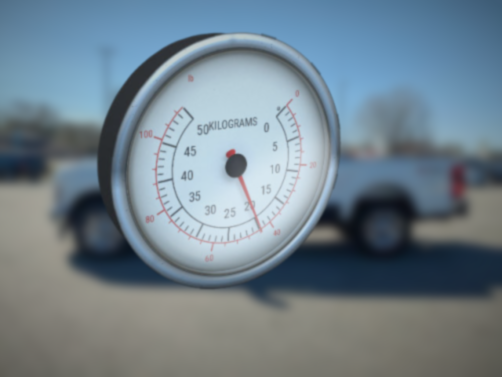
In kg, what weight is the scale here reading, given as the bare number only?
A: 20
